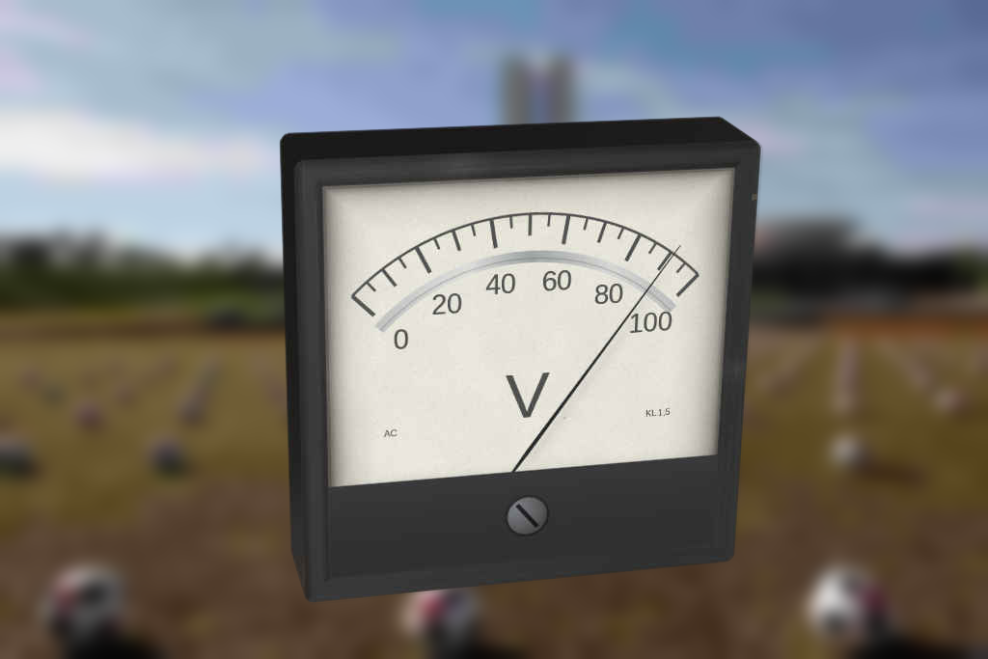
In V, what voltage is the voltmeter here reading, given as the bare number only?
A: 90
